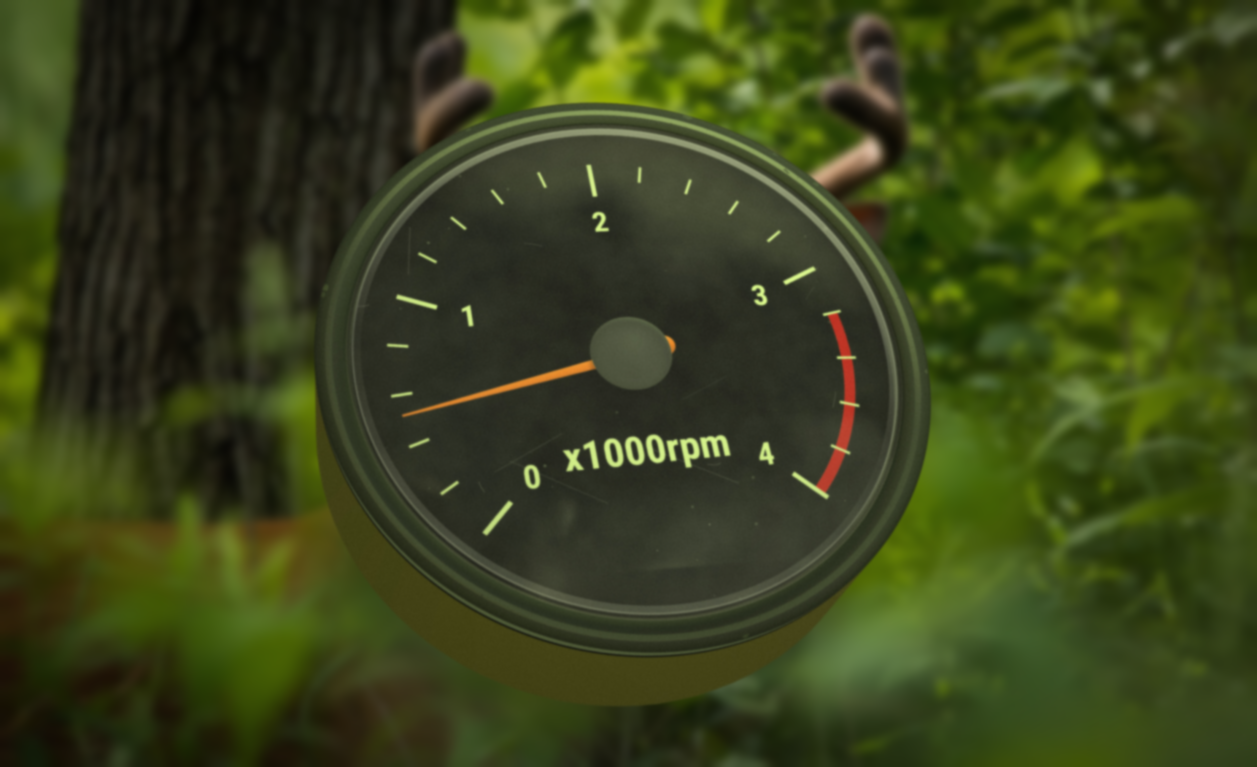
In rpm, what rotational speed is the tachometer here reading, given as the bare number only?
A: 500
